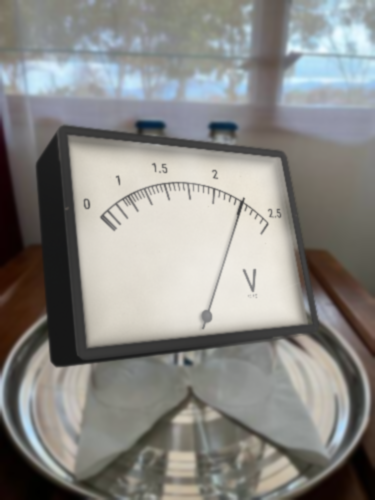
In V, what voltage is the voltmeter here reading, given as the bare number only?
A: 2.25
